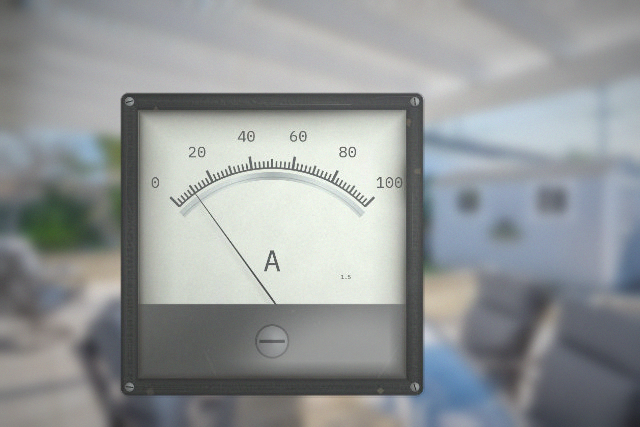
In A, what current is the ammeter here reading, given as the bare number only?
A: 10
